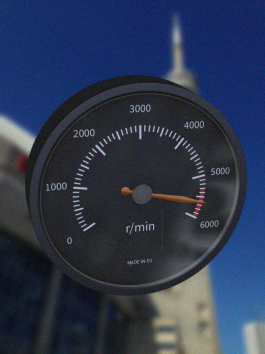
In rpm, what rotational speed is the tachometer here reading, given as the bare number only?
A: 5600
